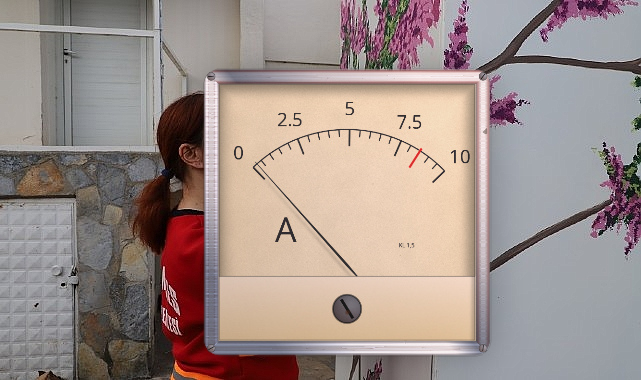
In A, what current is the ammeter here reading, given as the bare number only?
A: 0.25
